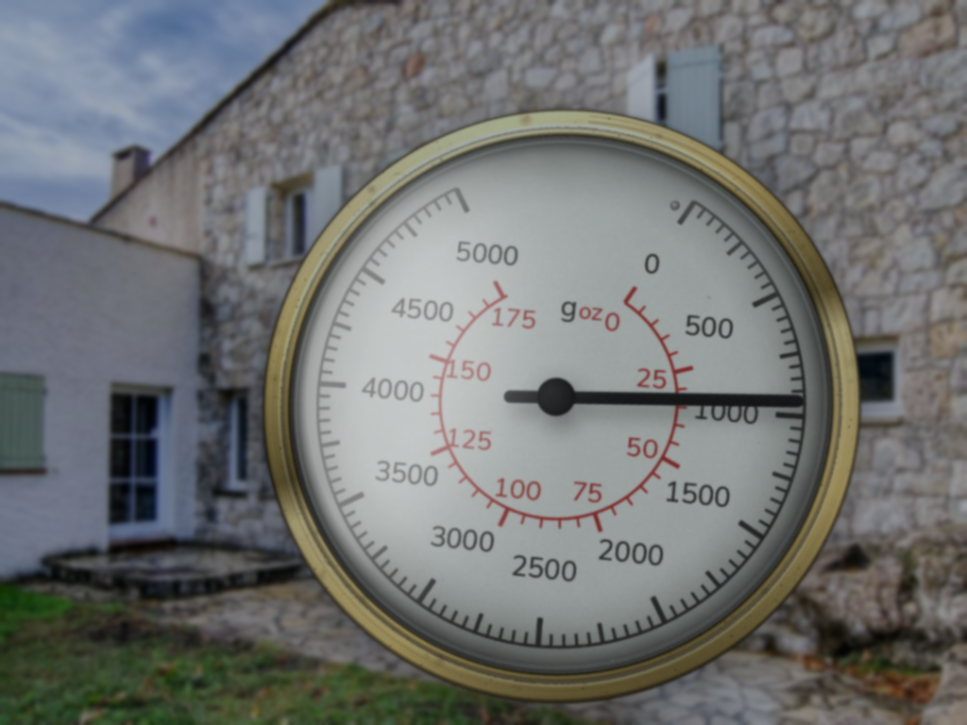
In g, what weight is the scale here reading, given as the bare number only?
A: 950
